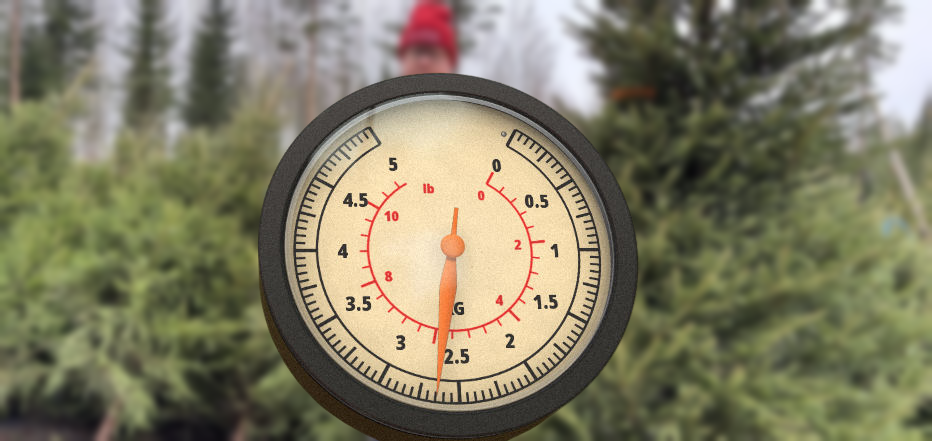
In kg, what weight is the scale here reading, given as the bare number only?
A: 2.65
